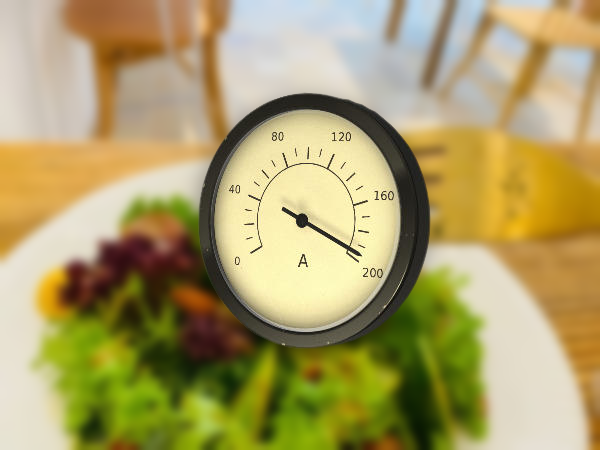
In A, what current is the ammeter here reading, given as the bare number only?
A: 195
